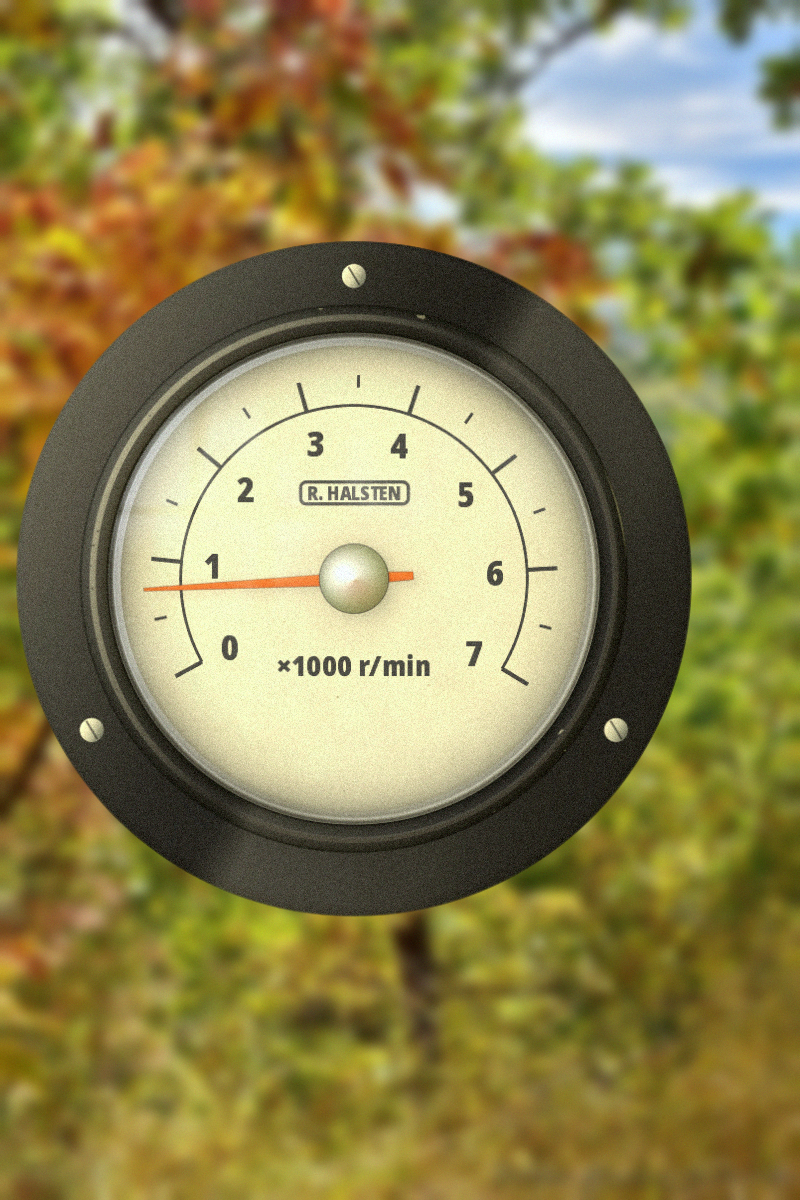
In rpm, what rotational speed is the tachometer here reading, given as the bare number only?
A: 750
